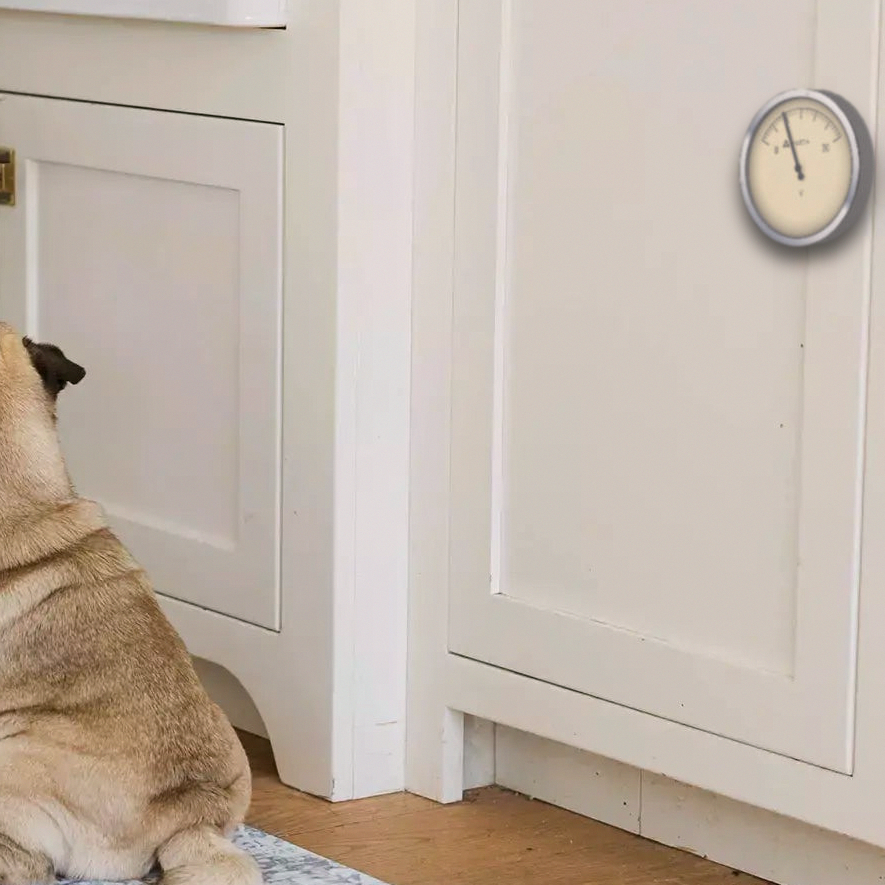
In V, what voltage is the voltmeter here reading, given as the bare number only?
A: 10
